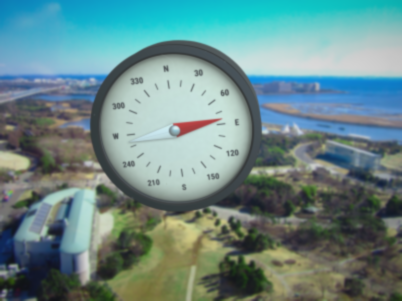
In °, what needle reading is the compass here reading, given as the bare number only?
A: 82.5
